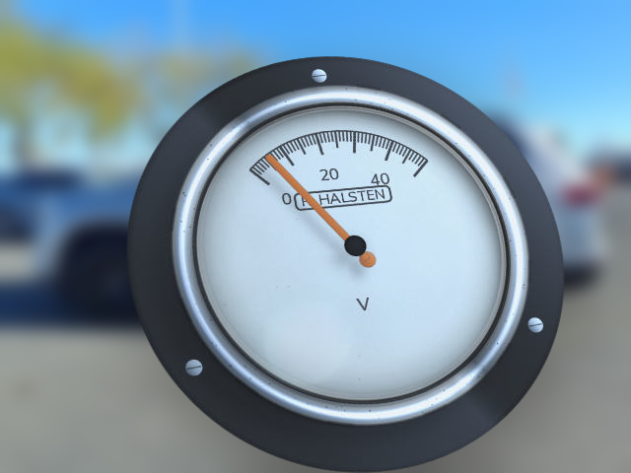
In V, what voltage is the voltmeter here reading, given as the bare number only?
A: 5
